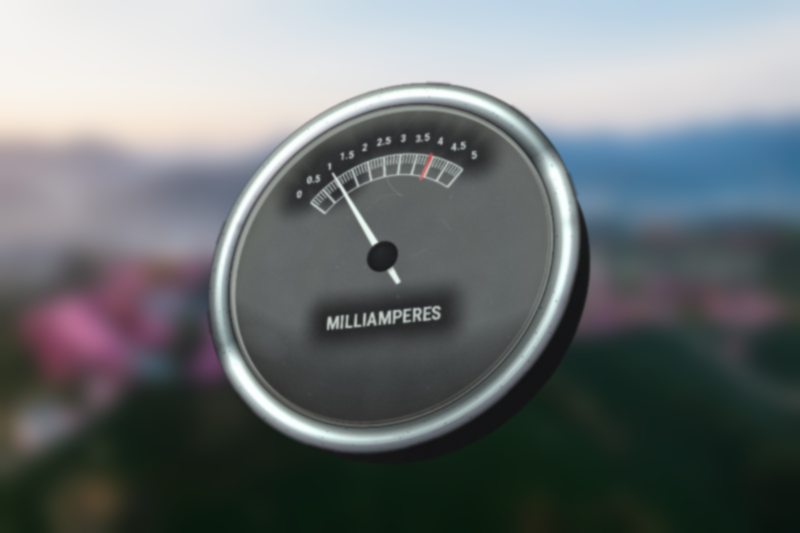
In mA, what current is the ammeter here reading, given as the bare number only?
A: 1
